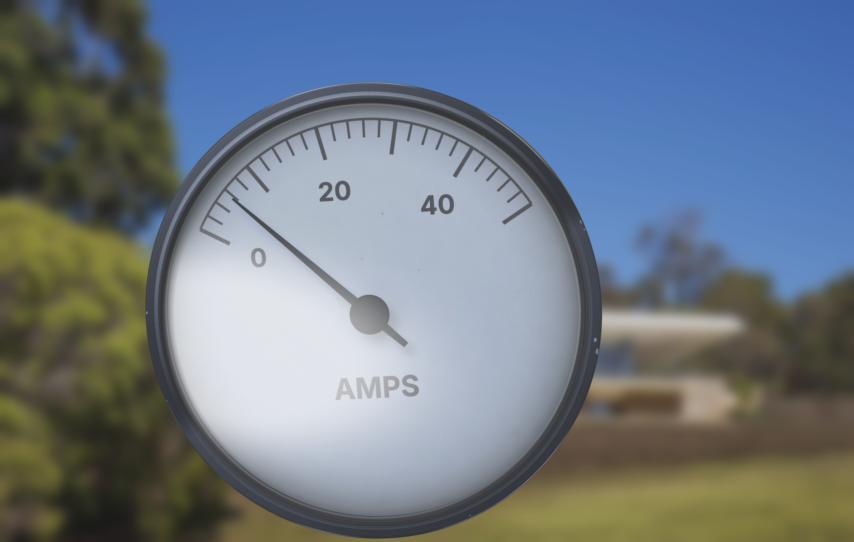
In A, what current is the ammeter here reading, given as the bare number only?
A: 6
